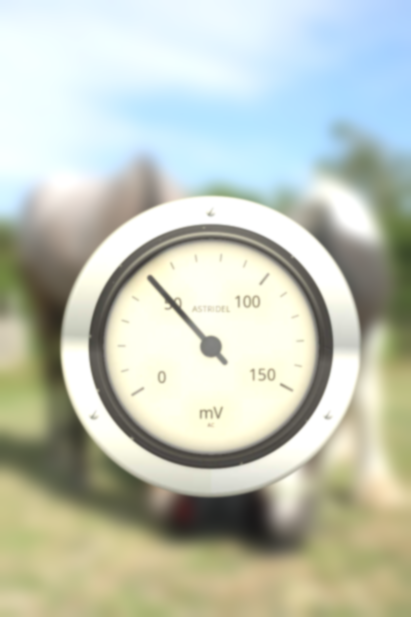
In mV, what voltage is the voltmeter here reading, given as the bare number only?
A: 50
